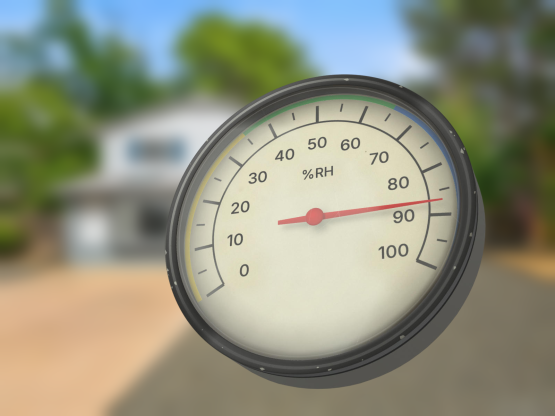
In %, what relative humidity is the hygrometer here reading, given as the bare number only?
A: 87.5
